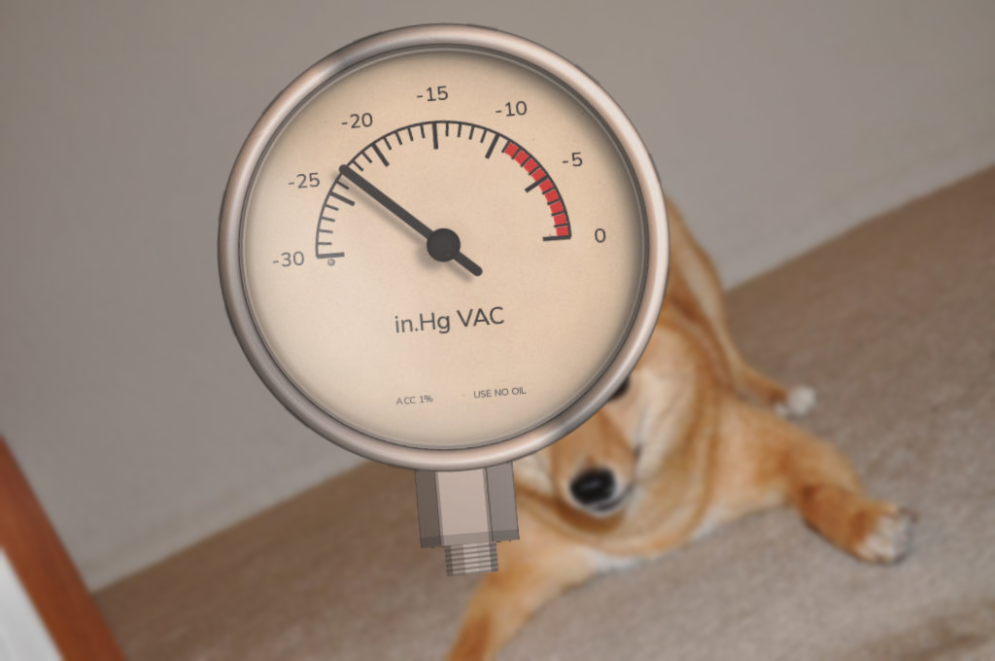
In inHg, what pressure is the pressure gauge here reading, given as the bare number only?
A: -23
